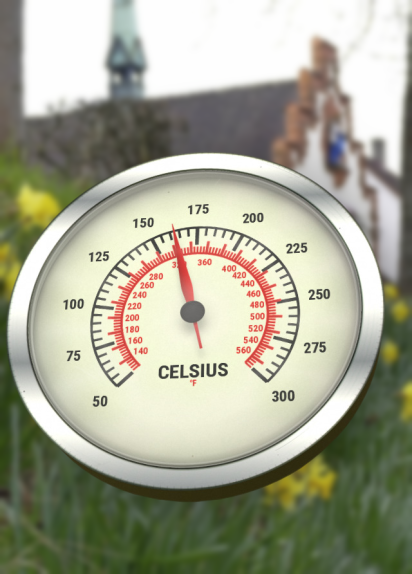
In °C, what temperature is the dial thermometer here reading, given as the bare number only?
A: 162.5
